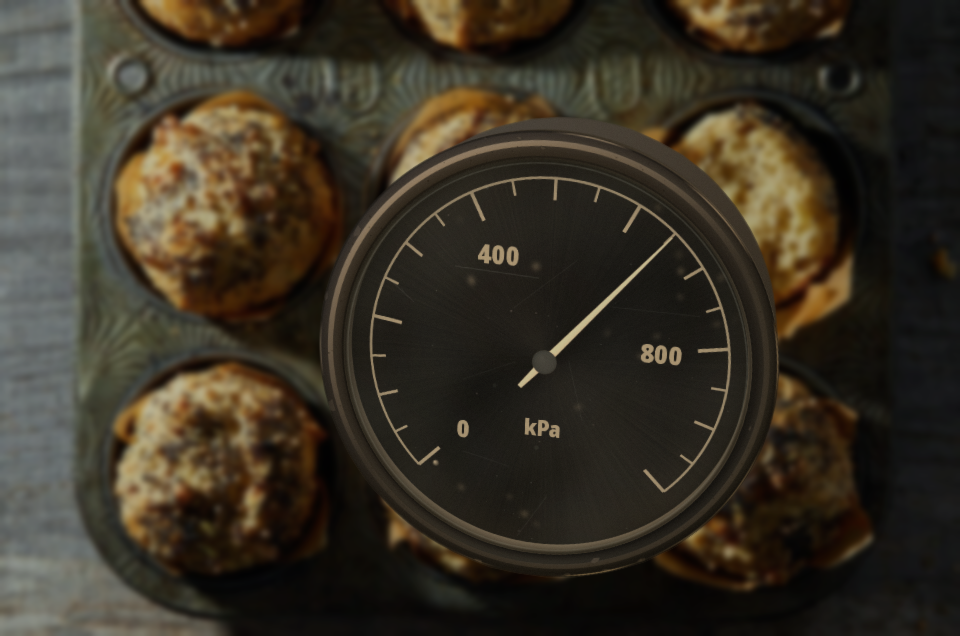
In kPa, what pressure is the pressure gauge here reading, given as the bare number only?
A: 650
